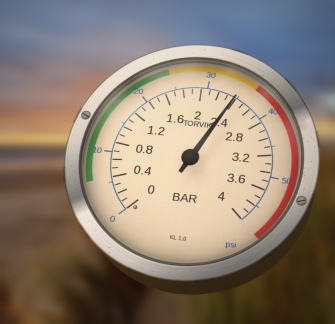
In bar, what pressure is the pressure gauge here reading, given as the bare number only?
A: 2.4
